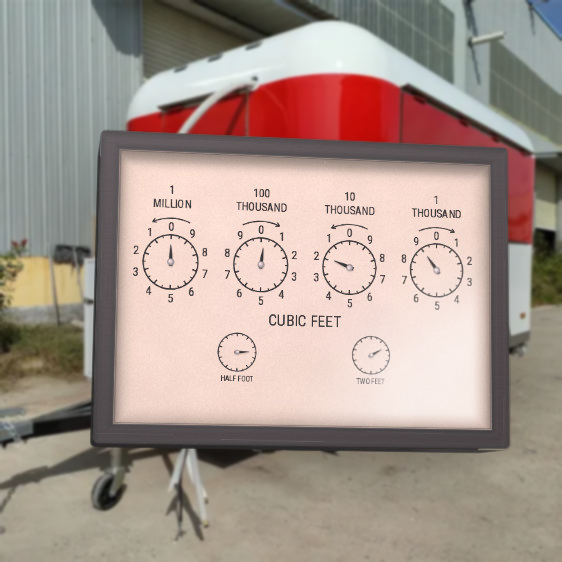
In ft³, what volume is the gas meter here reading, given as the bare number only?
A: 1900
